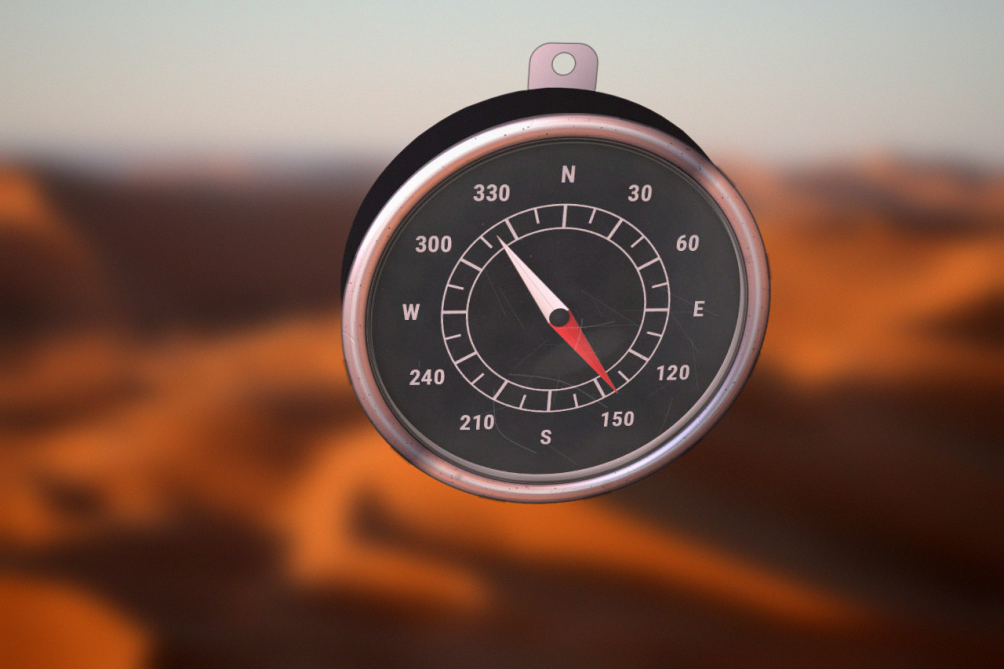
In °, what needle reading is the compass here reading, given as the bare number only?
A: 142.5
